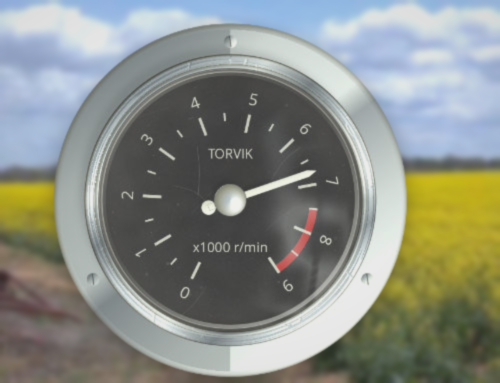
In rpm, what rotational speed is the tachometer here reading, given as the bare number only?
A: 6750
